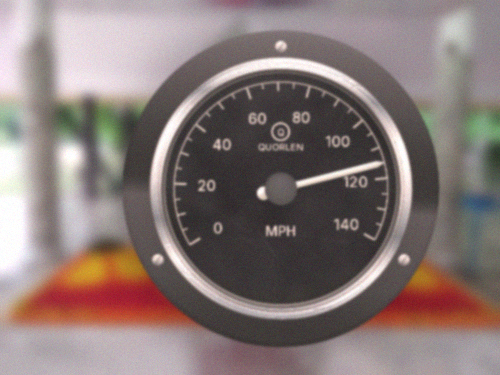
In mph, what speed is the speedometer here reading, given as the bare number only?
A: 115
